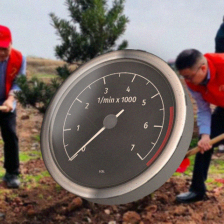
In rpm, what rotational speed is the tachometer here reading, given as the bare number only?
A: 0
